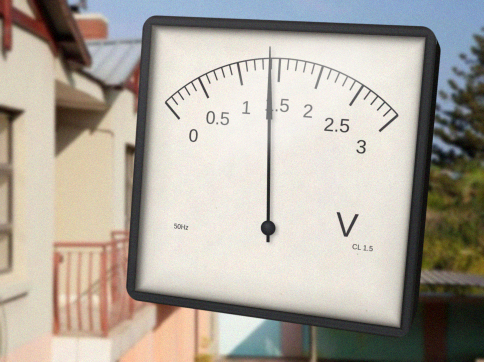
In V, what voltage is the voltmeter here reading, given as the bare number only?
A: 1.4
